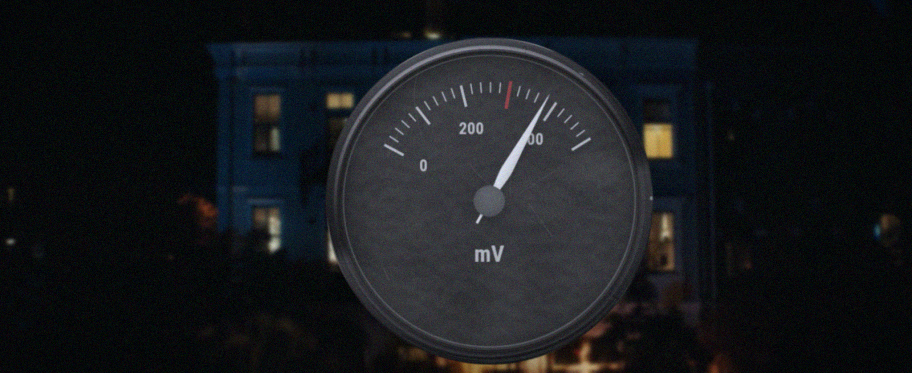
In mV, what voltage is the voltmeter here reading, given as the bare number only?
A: 380
